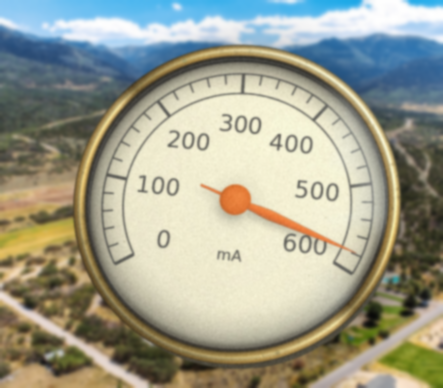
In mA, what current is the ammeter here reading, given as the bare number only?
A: 580
